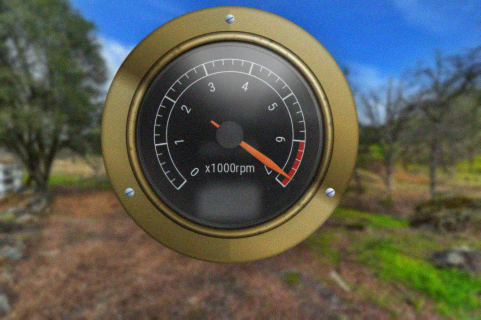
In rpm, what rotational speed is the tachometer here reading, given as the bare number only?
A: 6800
